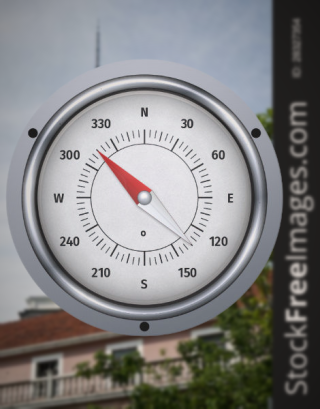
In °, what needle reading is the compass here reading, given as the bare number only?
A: 315
